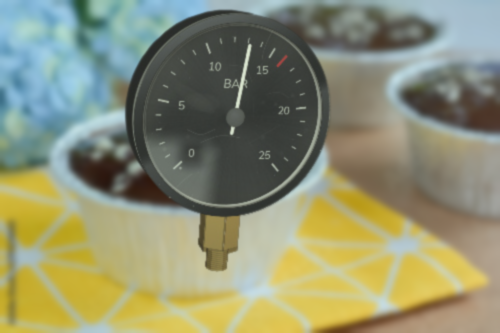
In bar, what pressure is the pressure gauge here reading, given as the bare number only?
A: 13
